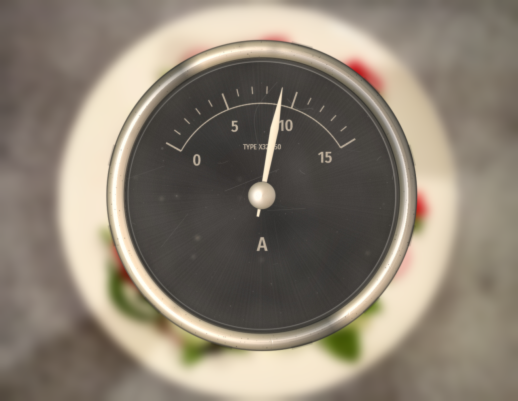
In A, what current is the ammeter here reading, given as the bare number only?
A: 9
